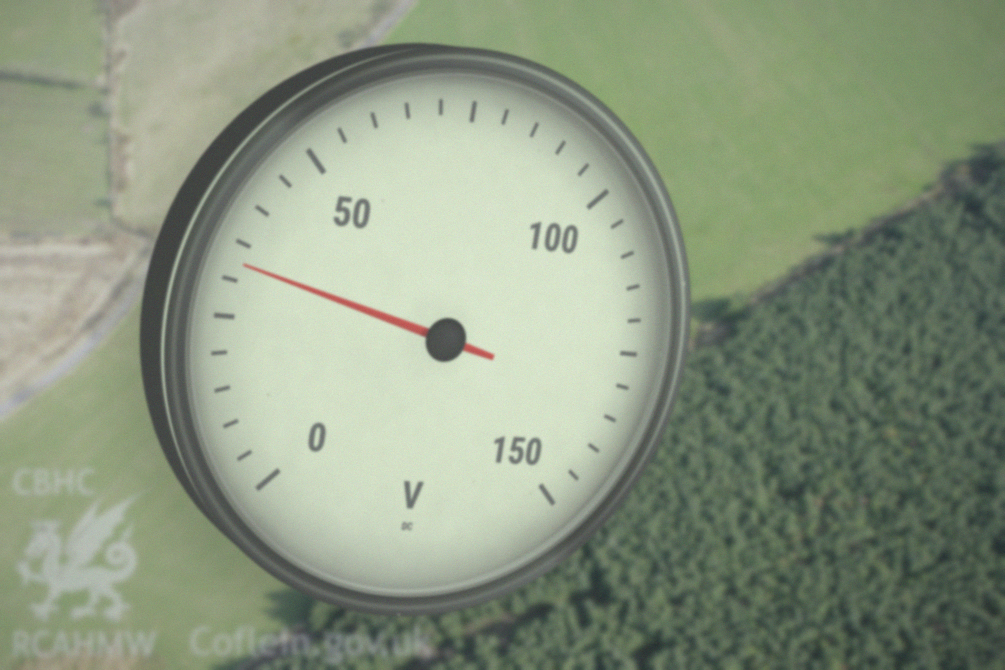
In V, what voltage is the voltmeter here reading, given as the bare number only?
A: 32.5
